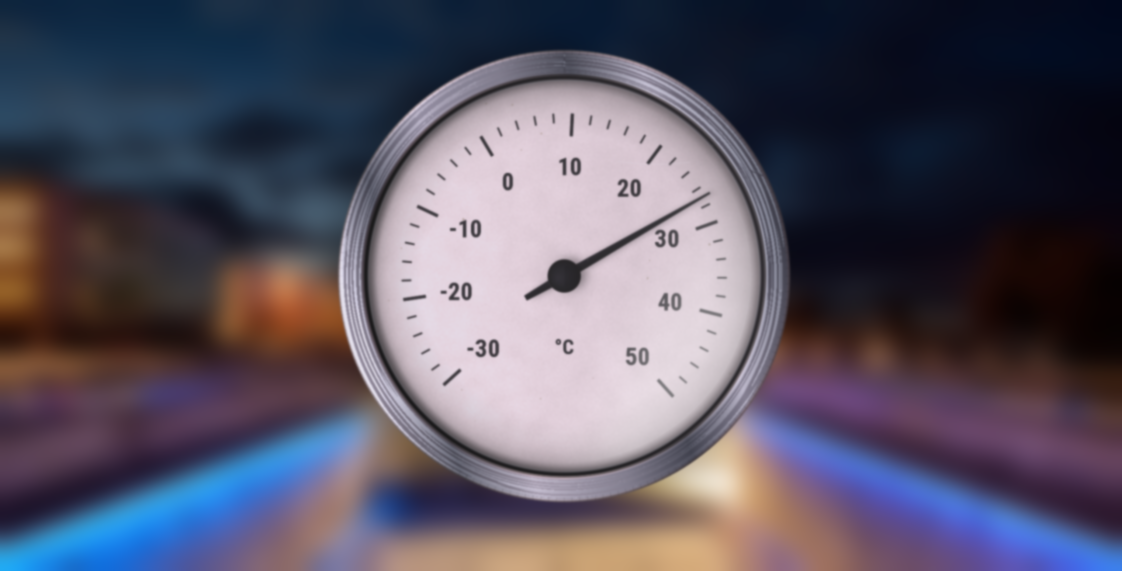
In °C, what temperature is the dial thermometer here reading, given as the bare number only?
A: 27
